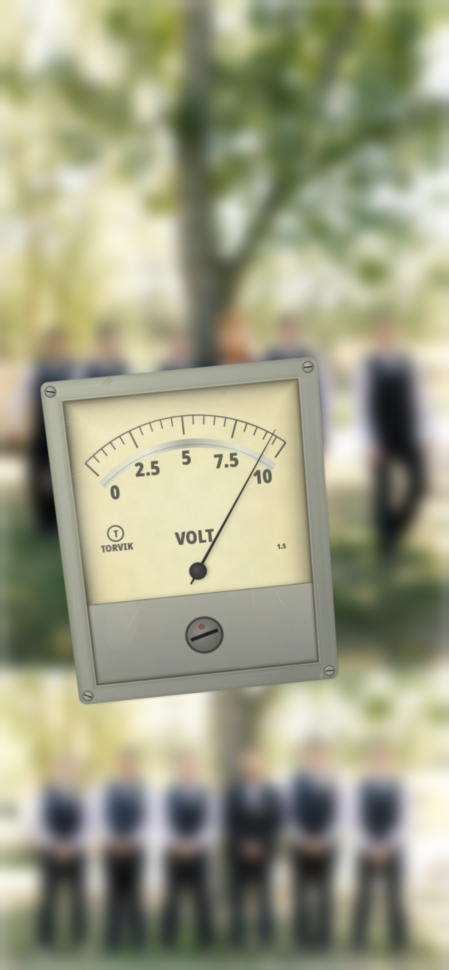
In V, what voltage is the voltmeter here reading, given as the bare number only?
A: 9.25
